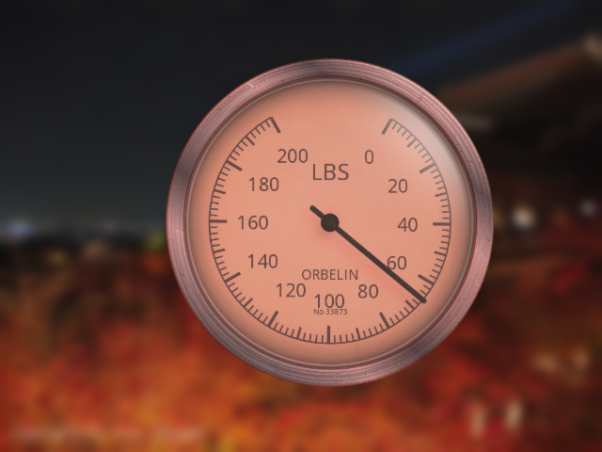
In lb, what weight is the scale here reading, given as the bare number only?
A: 66
